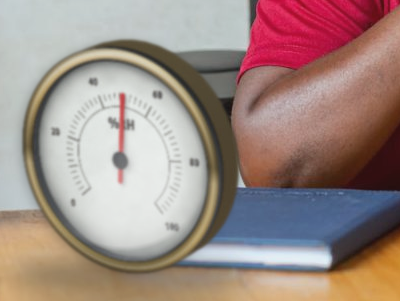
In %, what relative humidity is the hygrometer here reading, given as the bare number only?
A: 50
